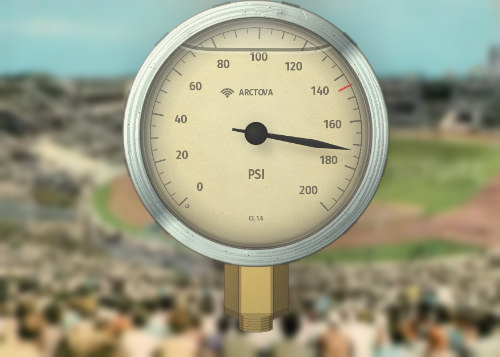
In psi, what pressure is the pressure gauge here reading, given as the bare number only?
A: 172.5
